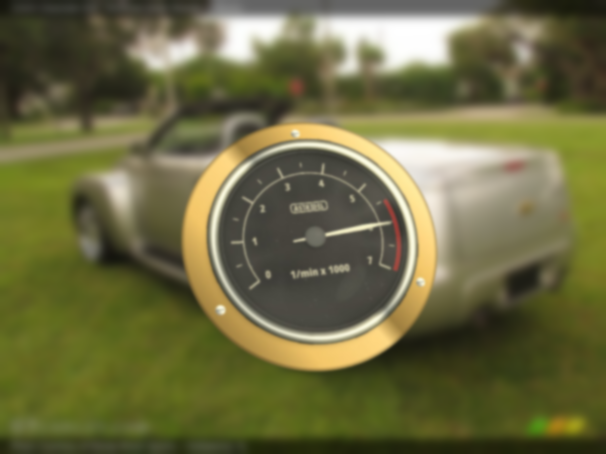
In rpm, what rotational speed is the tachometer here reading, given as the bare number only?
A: 6000
